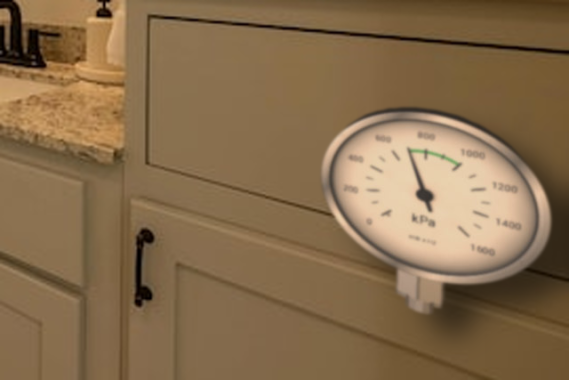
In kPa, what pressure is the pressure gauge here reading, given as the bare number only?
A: 700
